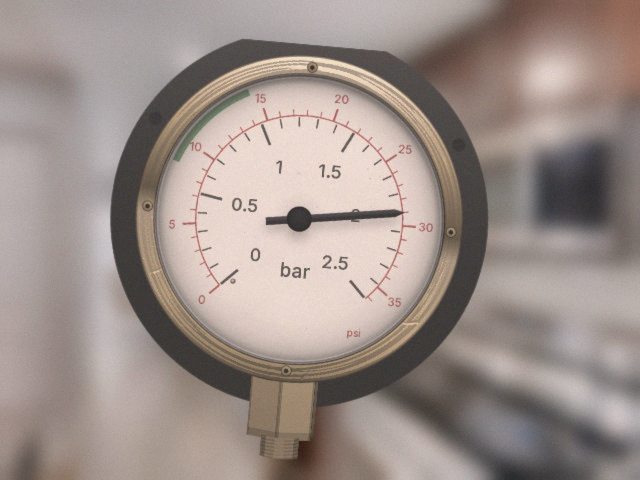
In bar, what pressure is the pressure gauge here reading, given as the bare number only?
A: 2
